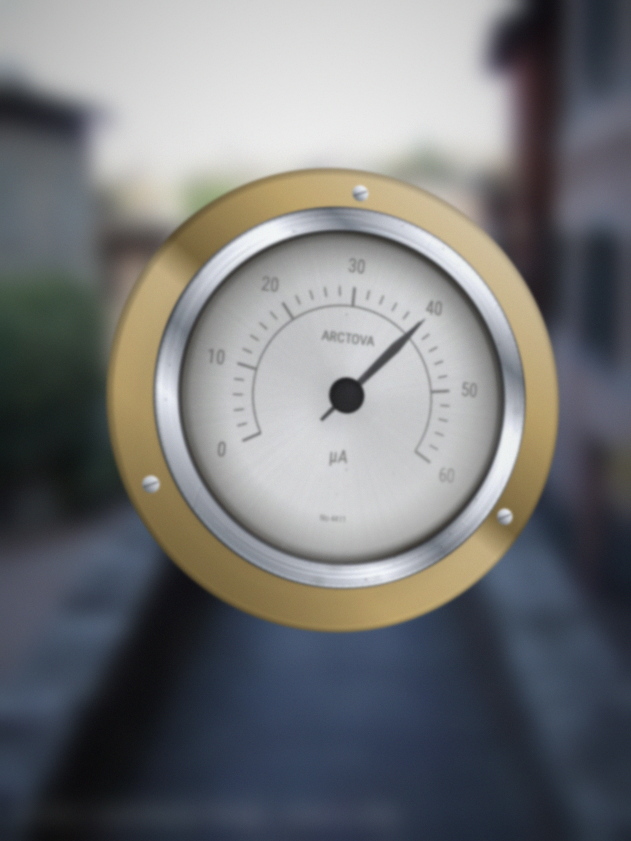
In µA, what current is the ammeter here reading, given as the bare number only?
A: 40
